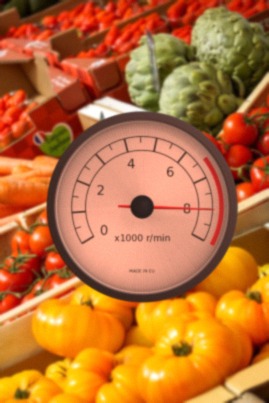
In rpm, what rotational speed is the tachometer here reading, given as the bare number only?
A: 8000
